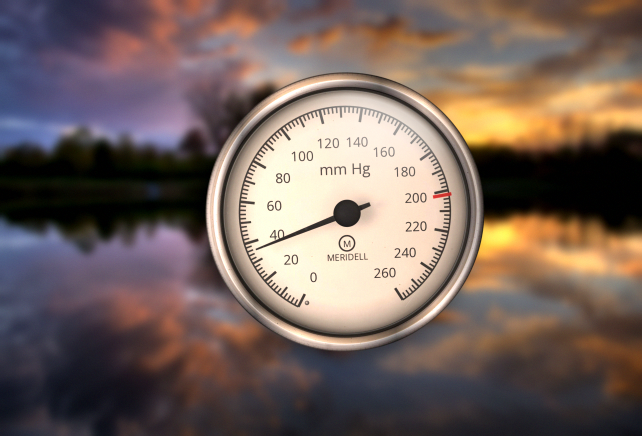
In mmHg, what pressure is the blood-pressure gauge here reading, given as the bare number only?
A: 36
